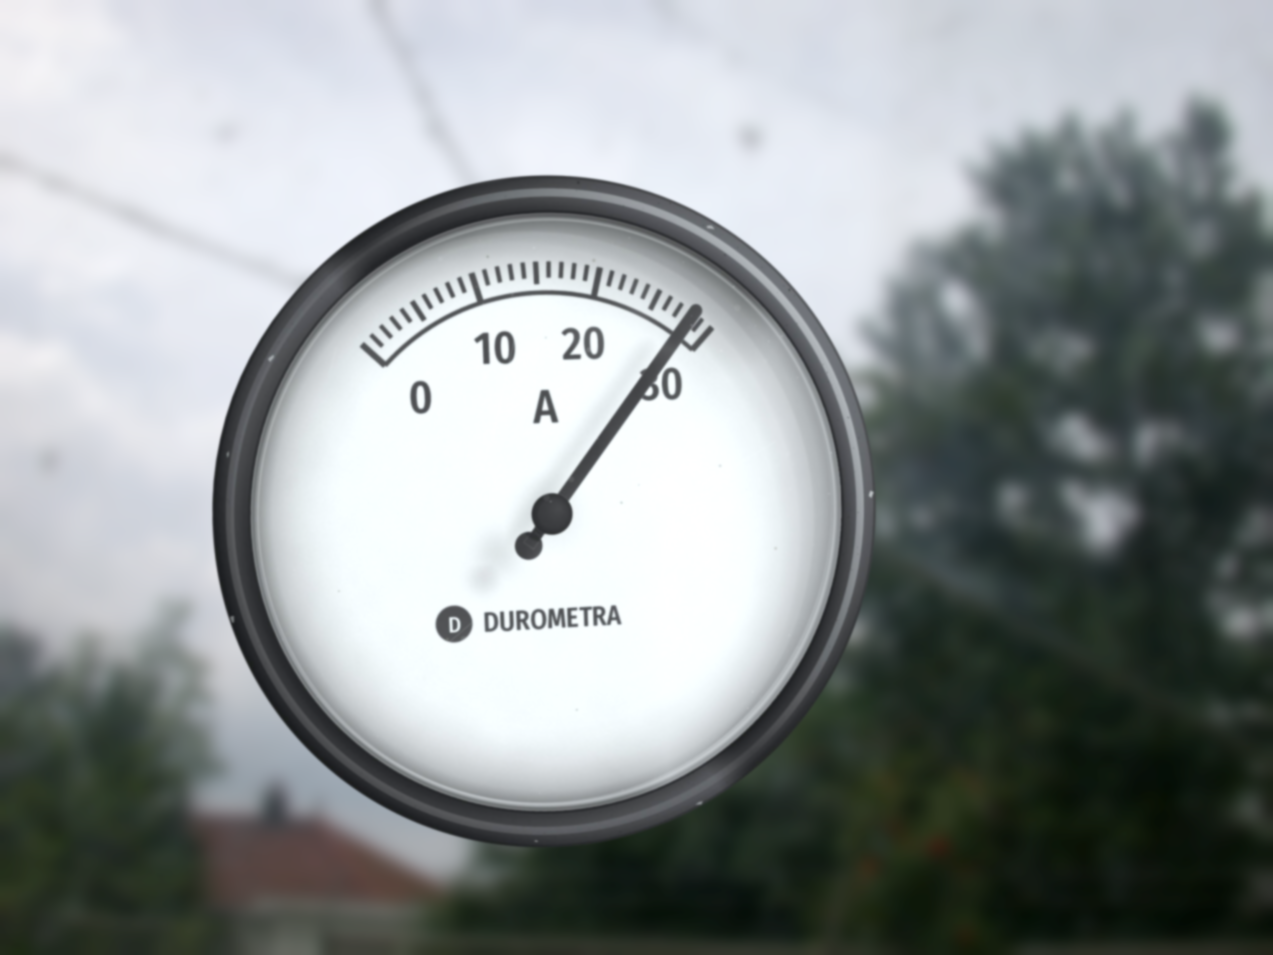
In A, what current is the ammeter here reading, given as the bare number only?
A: 28
